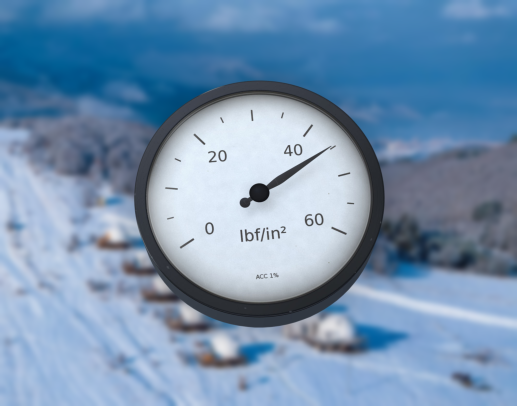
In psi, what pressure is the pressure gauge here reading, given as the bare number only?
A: 45
